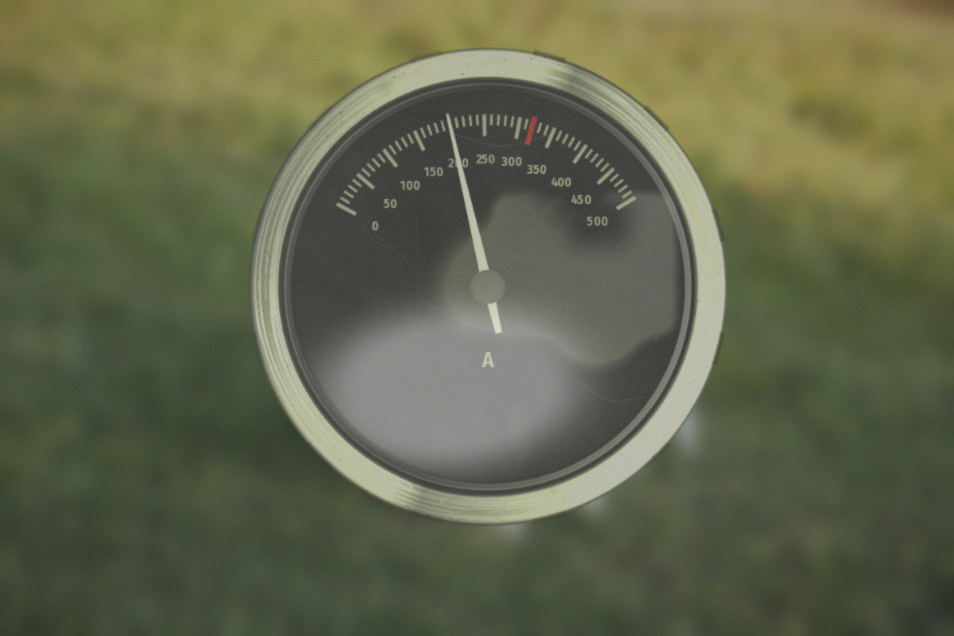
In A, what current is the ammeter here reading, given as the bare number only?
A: 200
